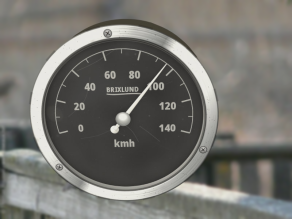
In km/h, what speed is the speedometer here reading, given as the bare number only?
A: 95
